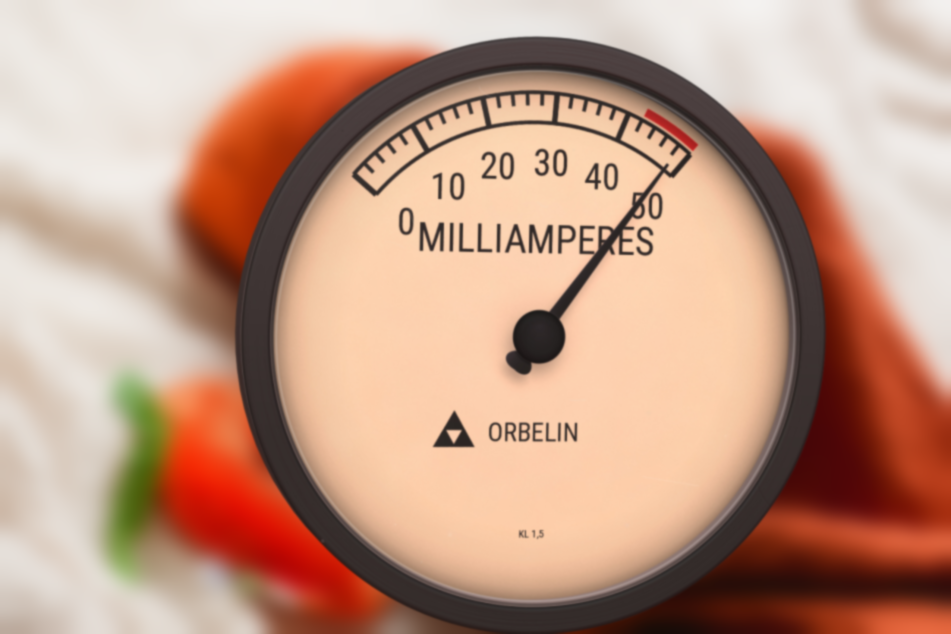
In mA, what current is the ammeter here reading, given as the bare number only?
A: 48
